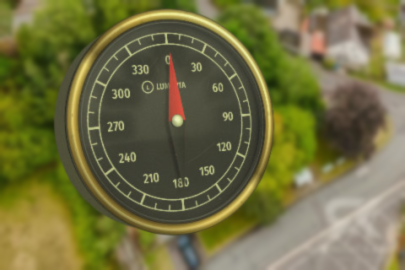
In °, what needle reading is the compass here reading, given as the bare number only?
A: 0
